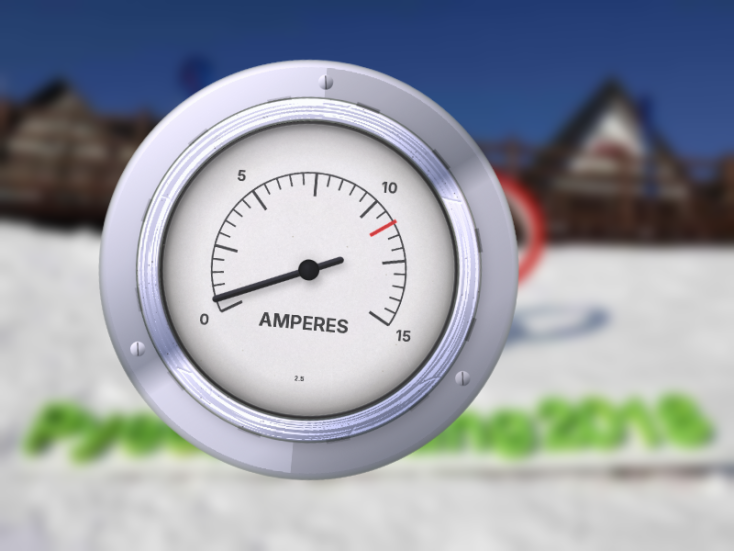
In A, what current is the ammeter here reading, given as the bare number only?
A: 0.5
